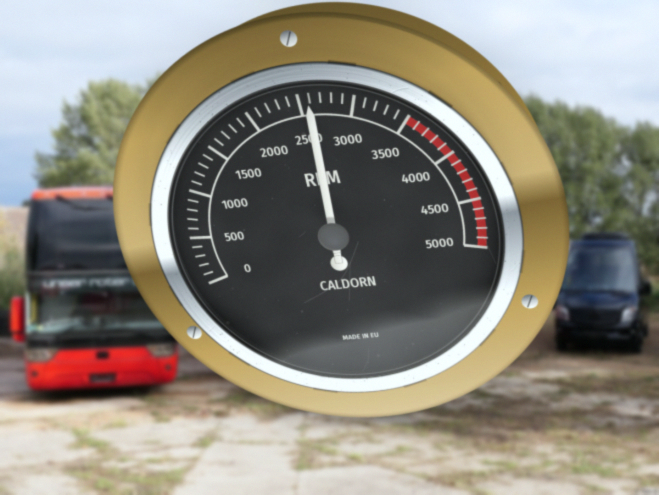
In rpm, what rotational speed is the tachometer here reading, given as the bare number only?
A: 2600
